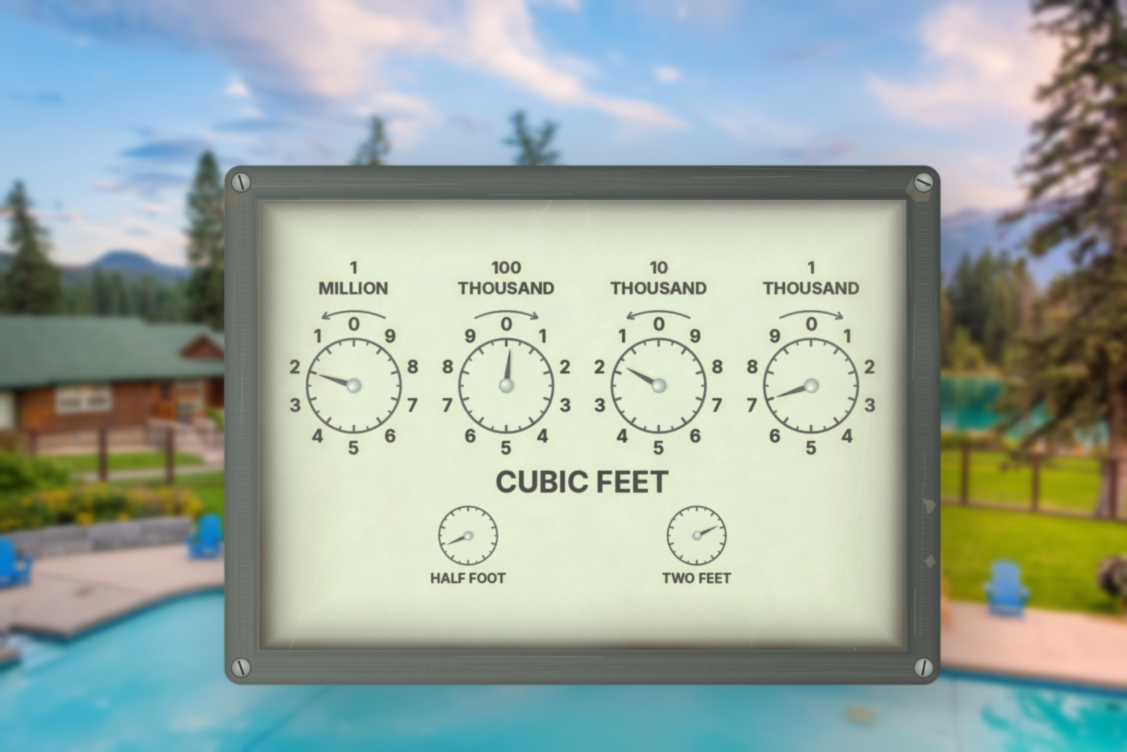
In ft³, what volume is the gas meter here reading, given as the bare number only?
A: 201700
